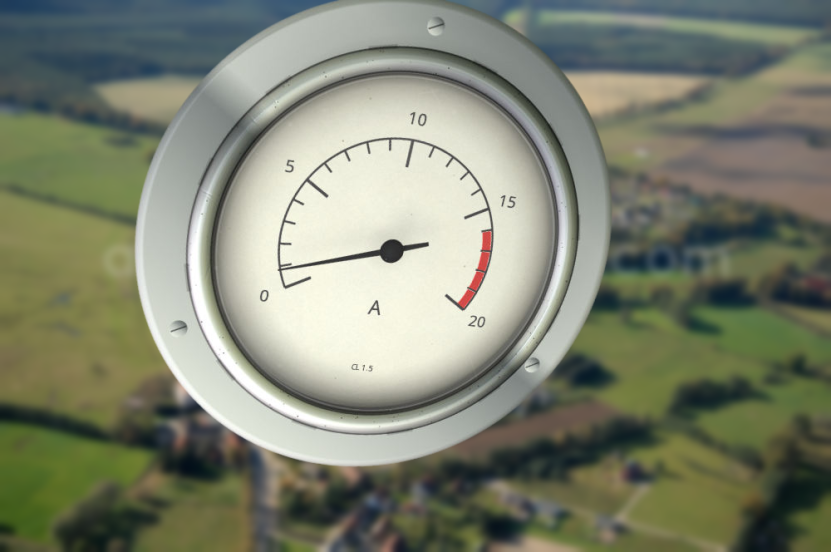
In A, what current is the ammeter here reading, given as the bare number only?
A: 1
